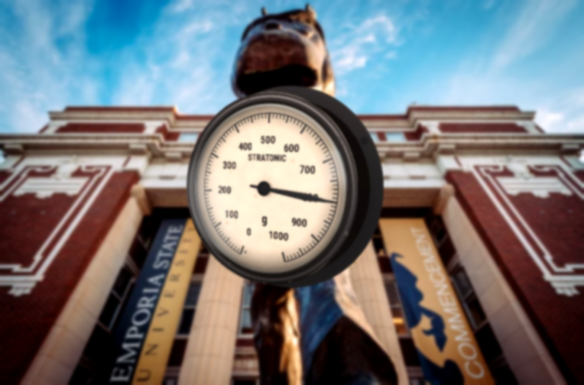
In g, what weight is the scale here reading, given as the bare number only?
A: 800
